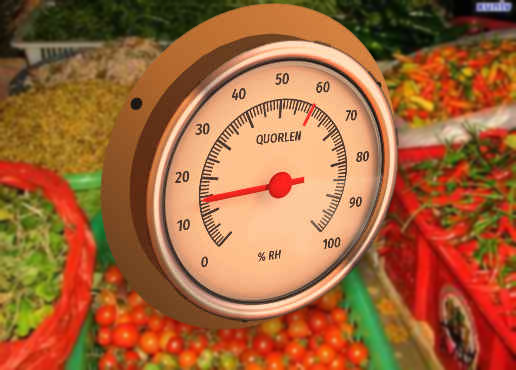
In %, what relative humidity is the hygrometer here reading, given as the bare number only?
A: 15
